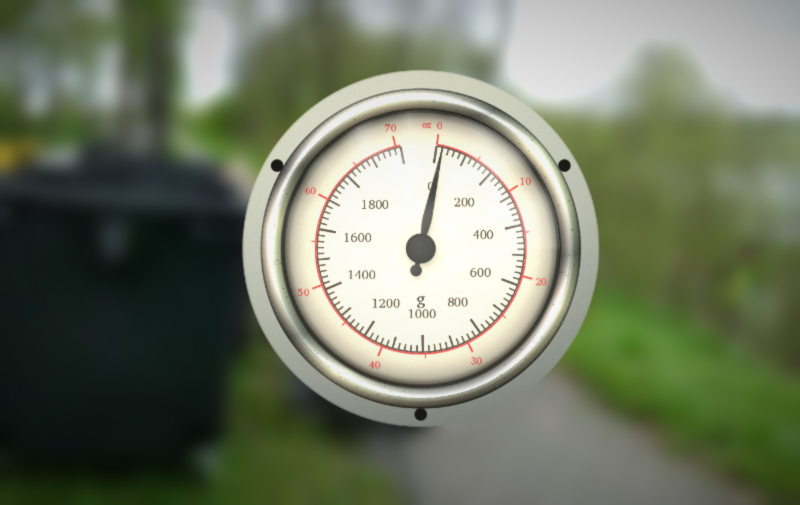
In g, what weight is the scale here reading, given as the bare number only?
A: 20
